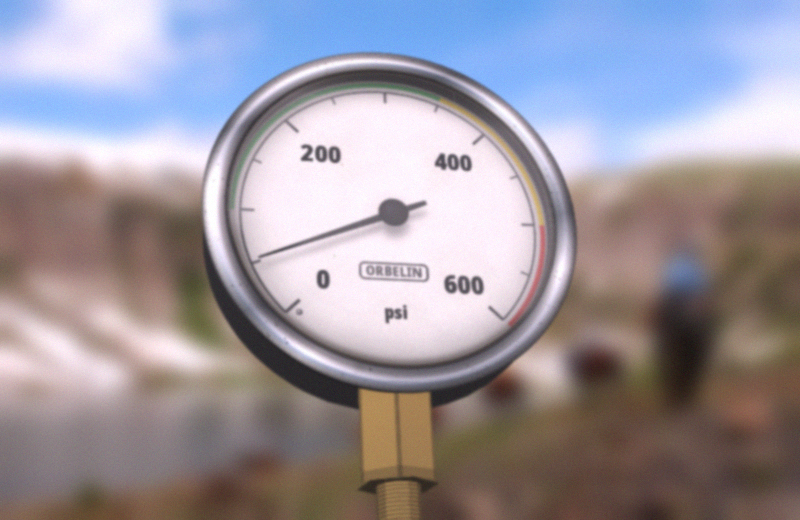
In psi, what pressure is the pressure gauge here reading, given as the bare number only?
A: 50
